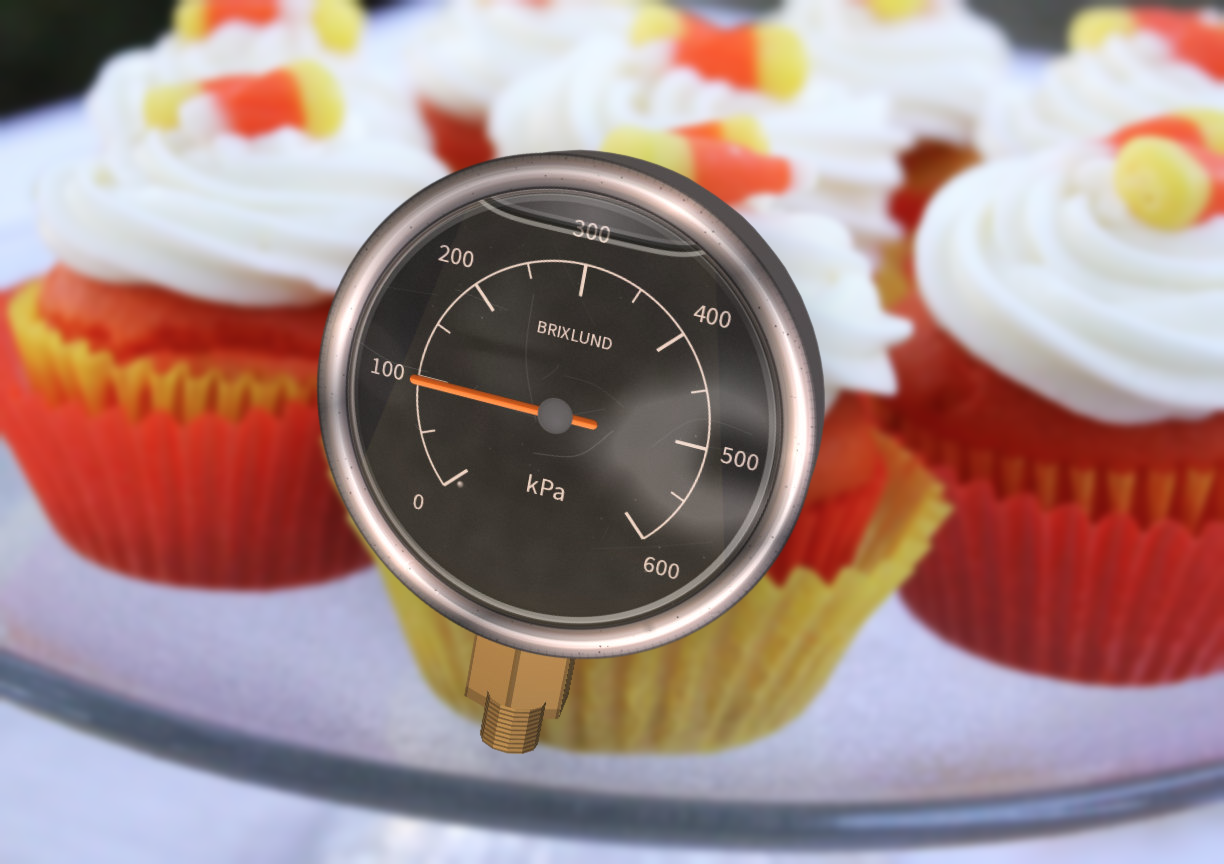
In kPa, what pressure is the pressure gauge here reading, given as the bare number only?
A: 100
